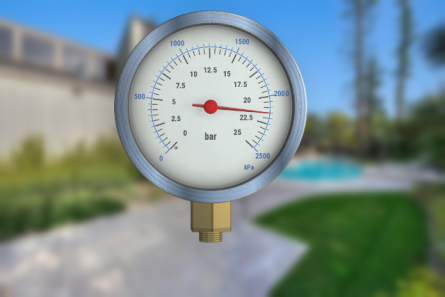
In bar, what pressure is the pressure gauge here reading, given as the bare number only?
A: 21.5
